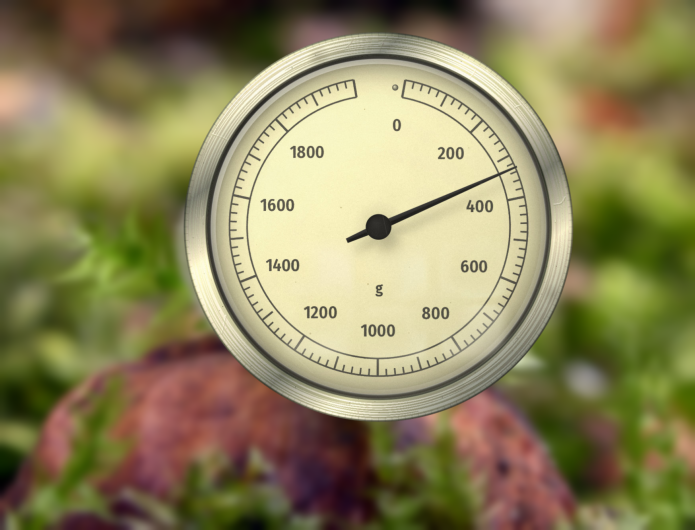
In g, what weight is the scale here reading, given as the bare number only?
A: 330
